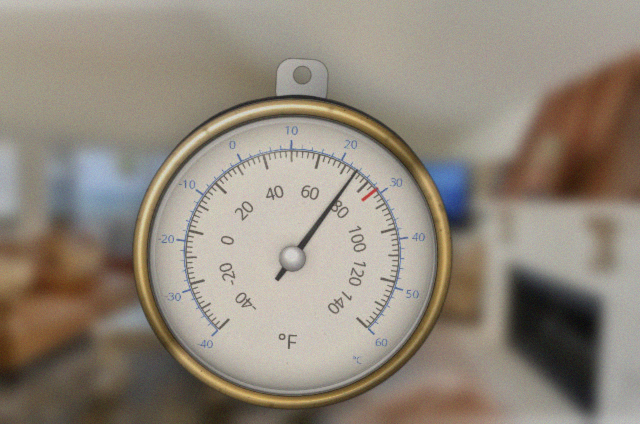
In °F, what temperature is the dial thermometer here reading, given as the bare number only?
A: 74
